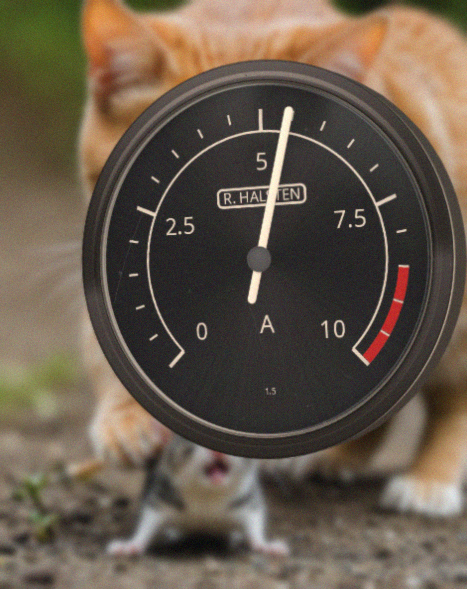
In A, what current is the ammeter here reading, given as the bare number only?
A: 5.5
